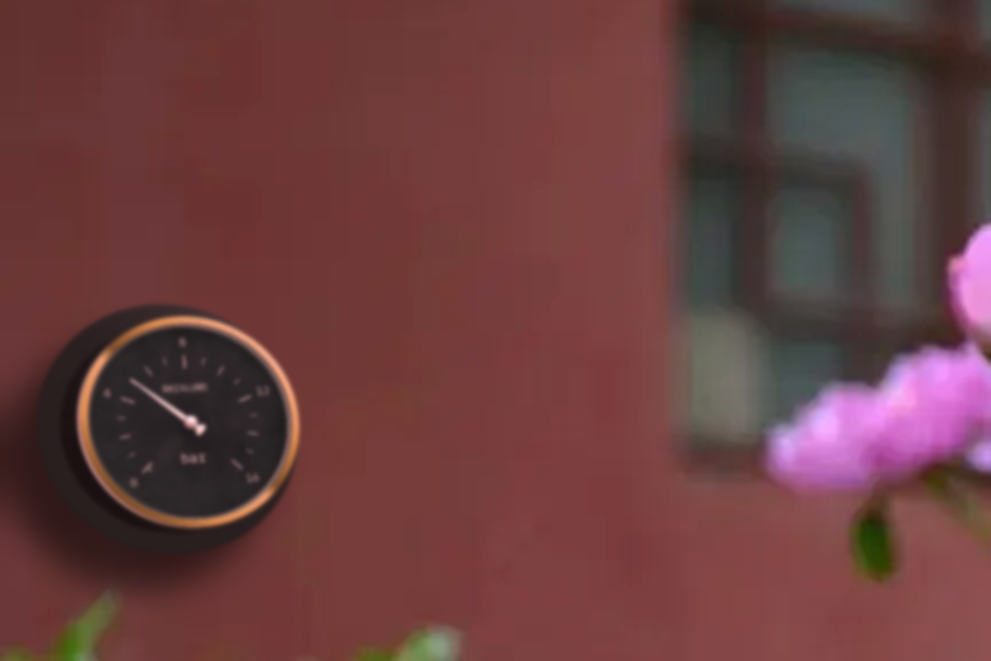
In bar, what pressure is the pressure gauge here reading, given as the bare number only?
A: 5
